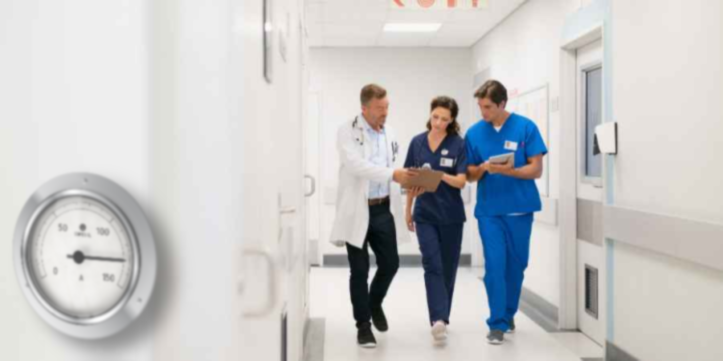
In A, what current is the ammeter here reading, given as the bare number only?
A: 130
